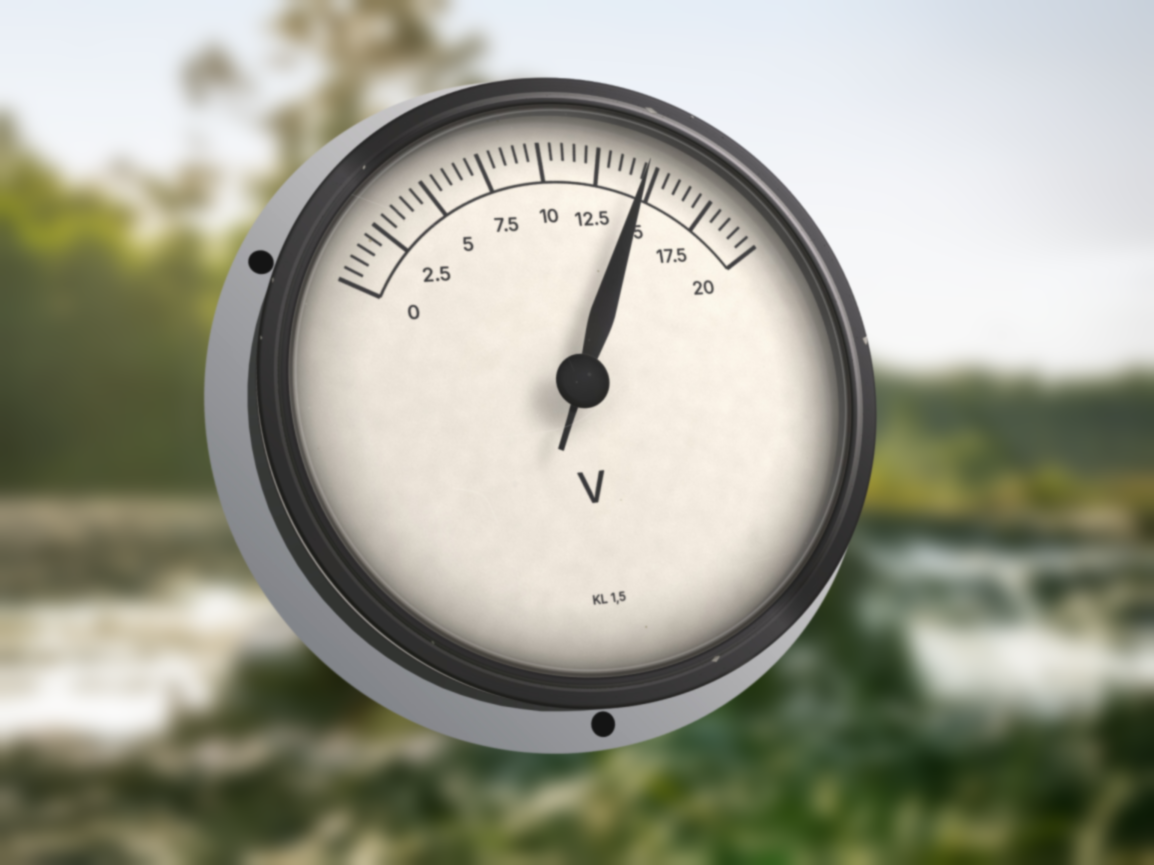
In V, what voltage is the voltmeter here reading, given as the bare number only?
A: 14.5
